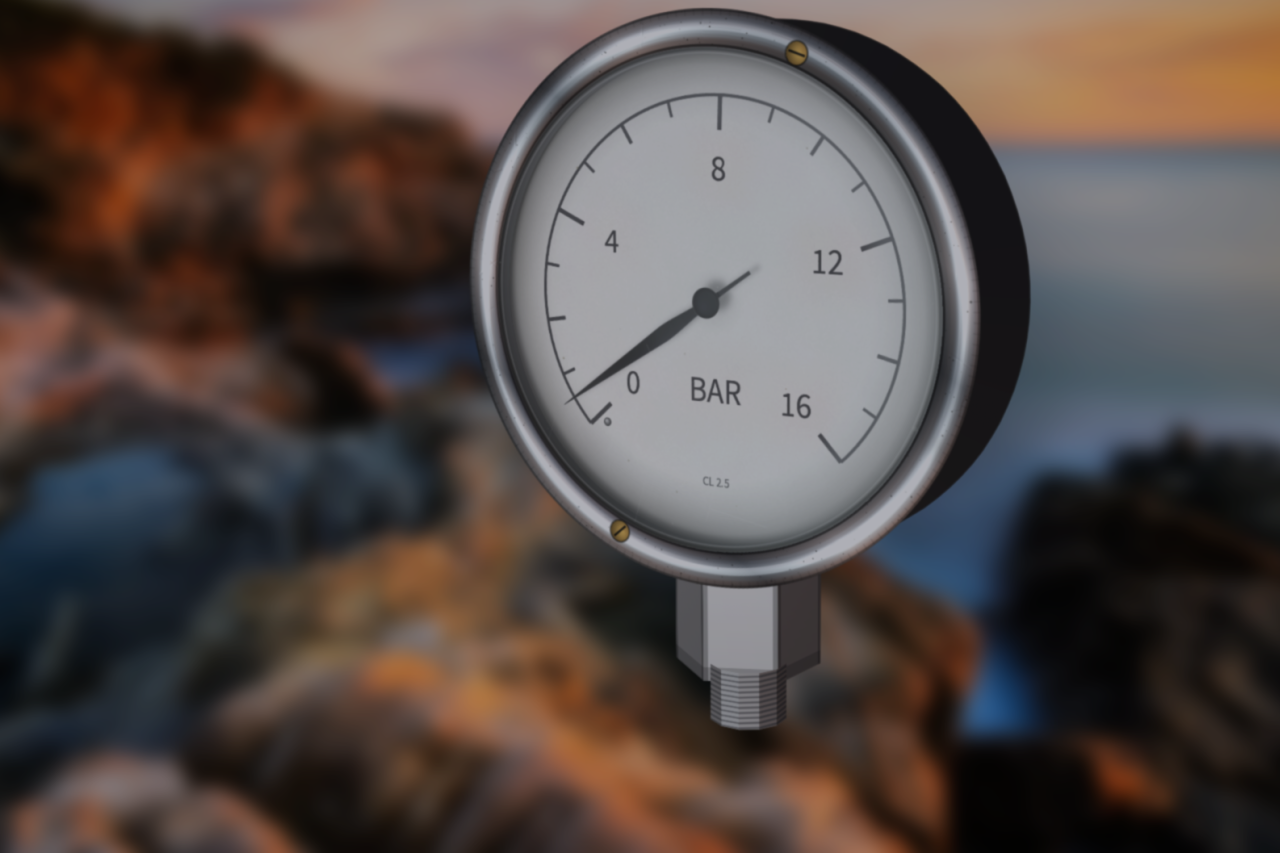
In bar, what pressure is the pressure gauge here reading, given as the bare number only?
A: 0.5
